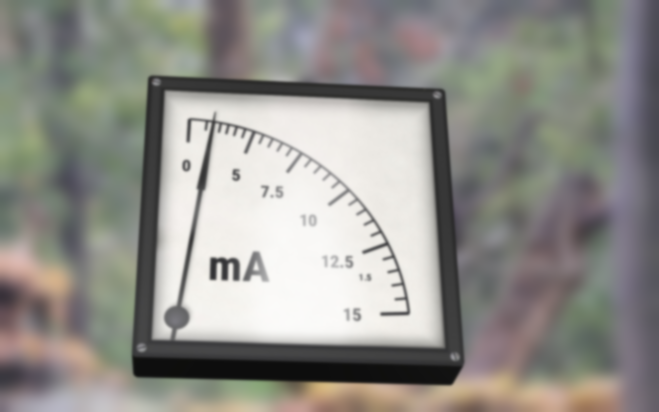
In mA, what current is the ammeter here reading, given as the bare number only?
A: 2.5
